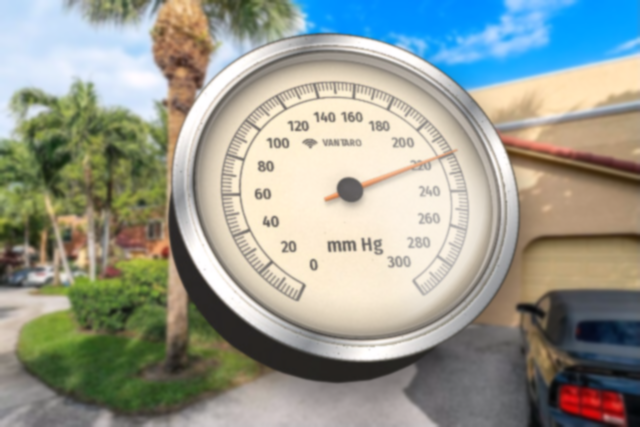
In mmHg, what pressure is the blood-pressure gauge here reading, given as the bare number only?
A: 220
